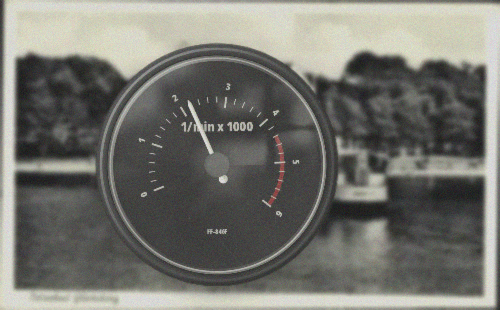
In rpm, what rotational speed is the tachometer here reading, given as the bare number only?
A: 2200
